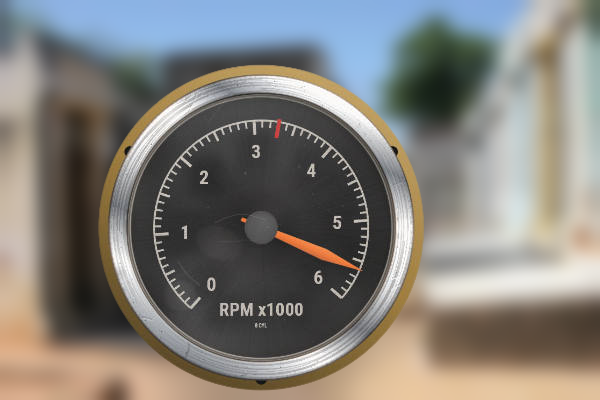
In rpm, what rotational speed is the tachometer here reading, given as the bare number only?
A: 5600
